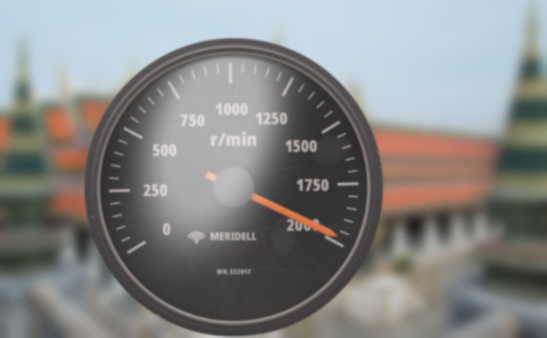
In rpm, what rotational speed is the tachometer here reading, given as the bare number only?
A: 1975
